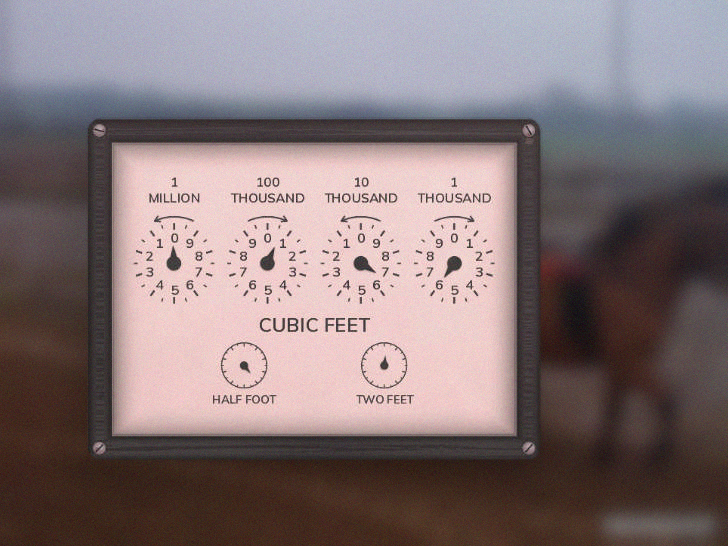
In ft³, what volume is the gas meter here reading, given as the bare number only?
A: 6600
